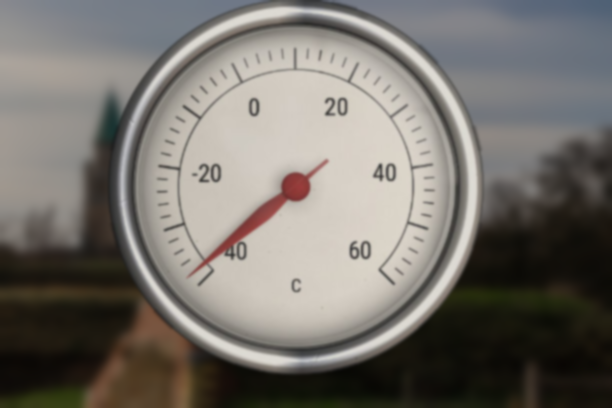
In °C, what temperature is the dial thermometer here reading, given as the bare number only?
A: -38
